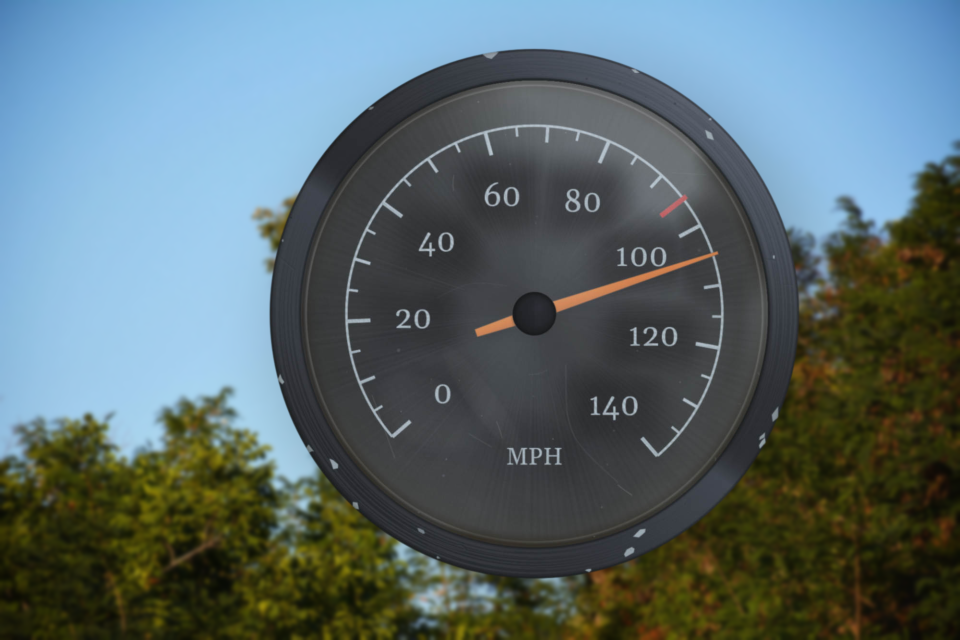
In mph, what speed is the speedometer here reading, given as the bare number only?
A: 105
